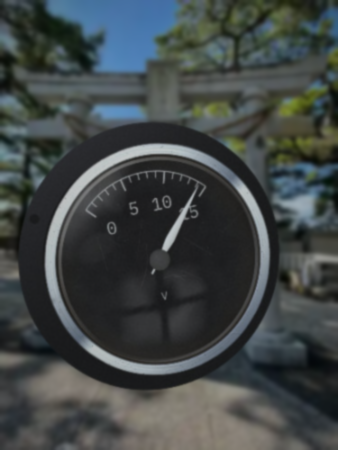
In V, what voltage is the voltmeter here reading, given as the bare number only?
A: 14
